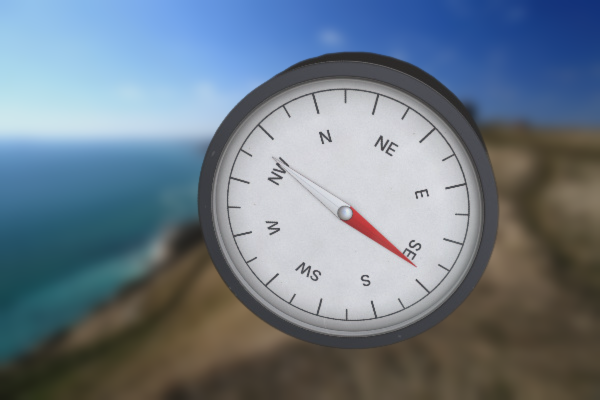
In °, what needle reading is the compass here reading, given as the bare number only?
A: 142.5
